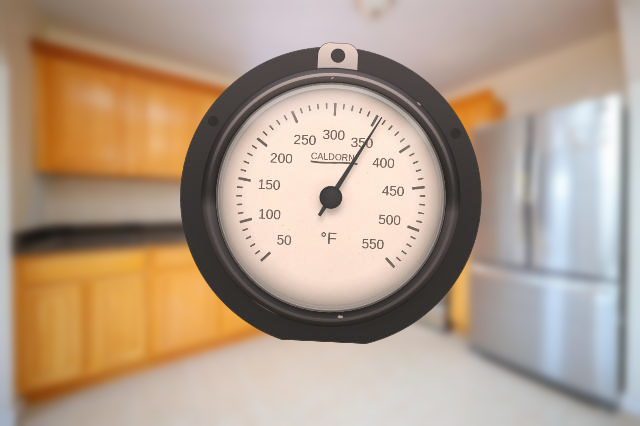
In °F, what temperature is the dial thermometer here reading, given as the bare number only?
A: 355
